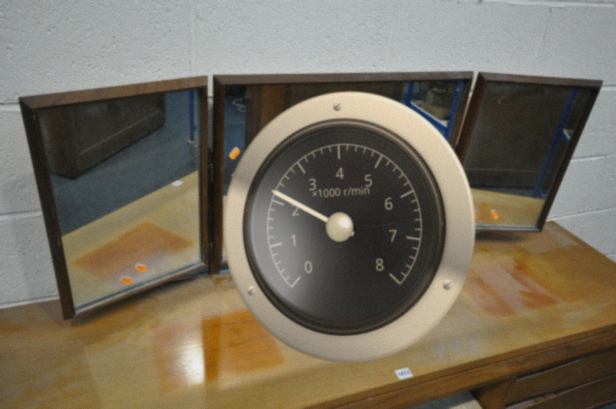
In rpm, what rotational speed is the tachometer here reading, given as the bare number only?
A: 2200
